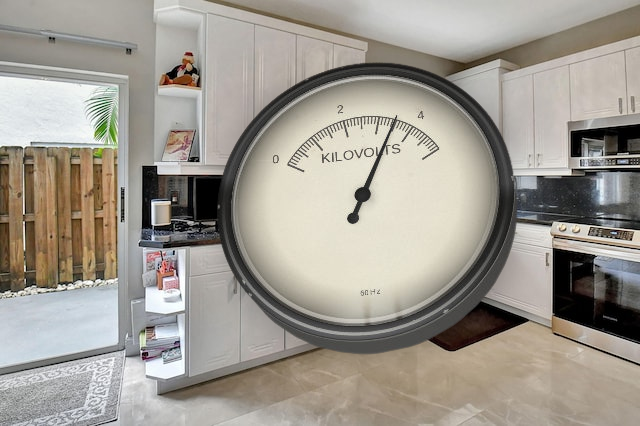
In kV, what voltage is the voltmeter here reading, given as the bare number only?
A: 3.5
